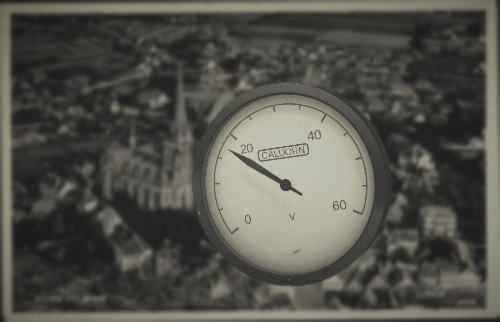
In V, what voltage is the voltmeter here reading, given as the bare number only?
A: 17.5
